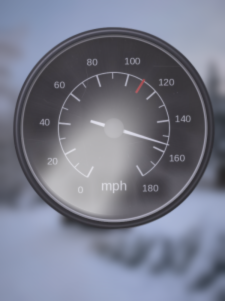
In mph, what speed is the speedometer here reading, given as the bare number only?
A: 155
